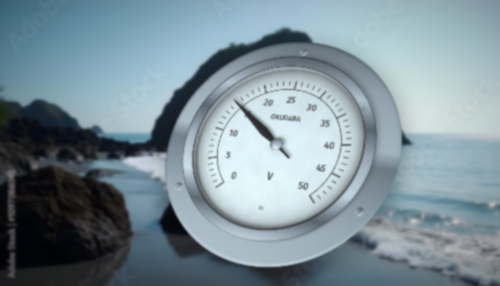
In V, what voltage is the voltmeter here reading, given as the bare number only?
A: 15
